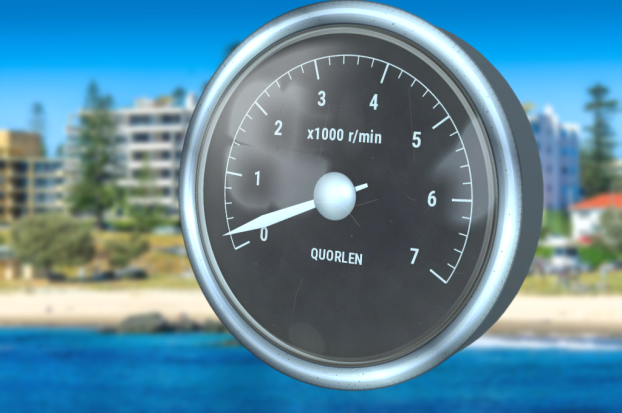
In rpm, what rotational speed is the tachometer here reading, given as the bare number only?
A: 200
